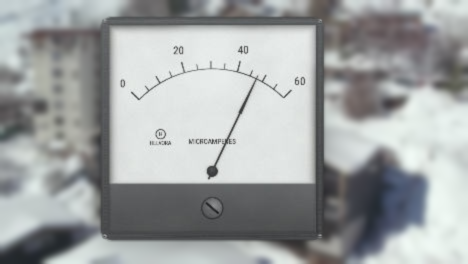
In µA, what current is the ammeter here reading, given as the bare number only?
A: 47.5
